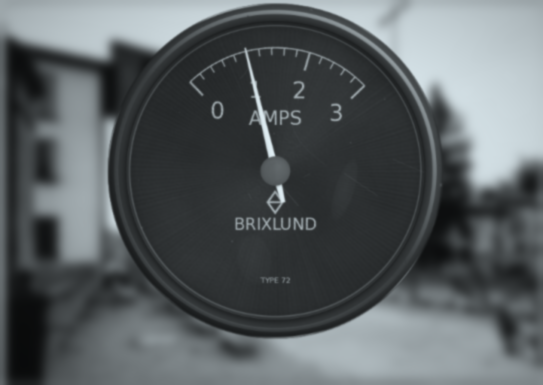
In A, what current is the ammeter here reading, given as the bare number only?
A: 1
